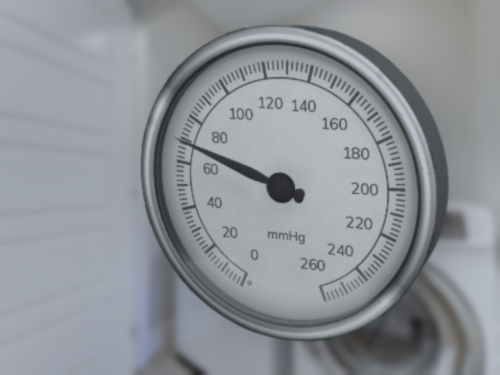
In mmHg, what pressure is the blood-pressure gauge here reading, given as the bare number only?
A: 70
